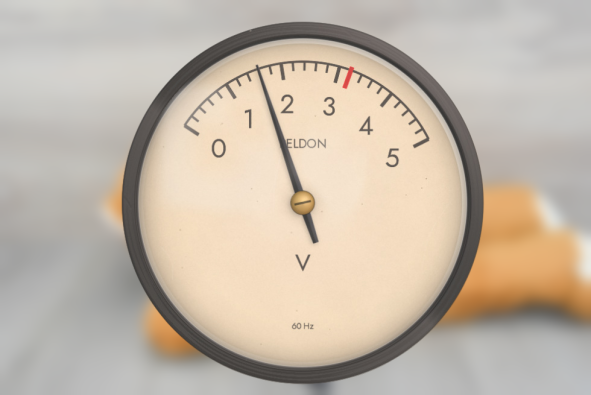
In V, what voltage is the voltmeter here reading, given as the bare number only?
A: 1.6
